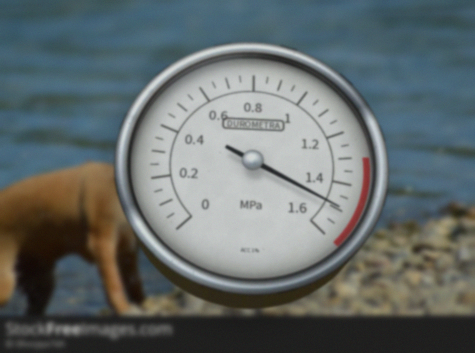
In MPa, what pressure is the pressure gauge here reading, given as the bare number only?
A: 1.5
